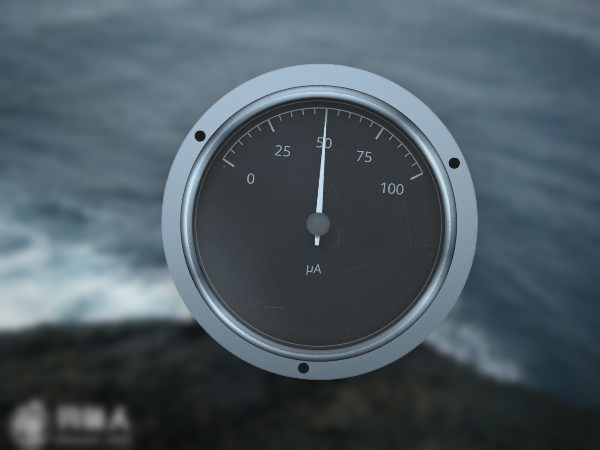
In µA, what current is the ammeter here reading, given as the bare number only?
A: 50
